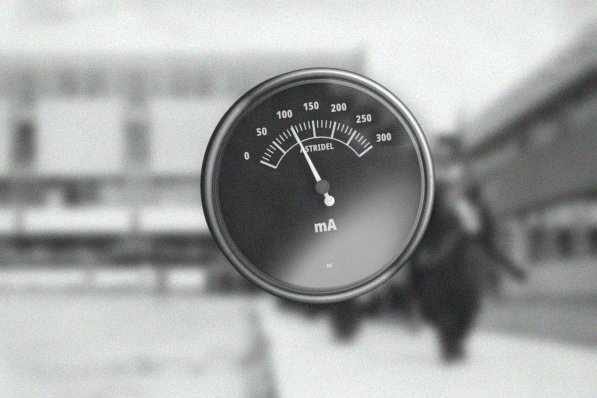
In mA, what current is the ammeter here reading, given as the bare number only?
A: 100
